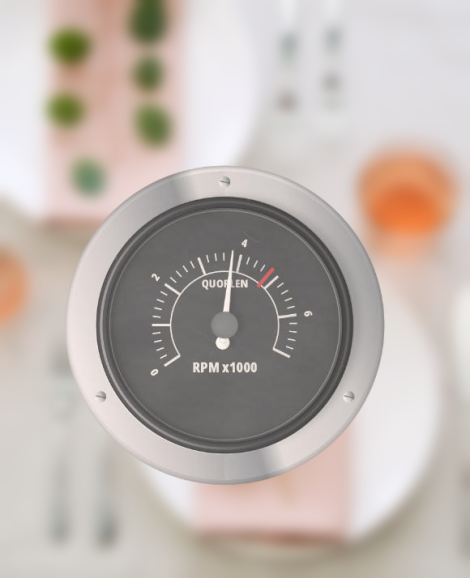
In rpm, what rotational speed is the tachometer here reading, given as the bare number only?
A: 3800
